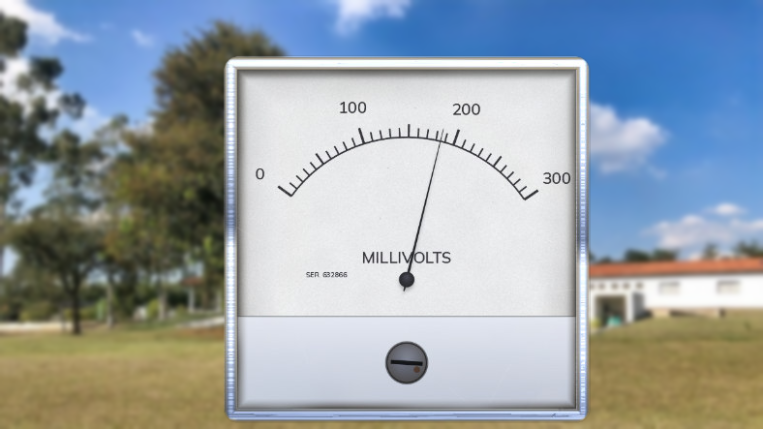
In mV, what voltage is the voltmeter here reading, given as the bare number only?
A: 185
